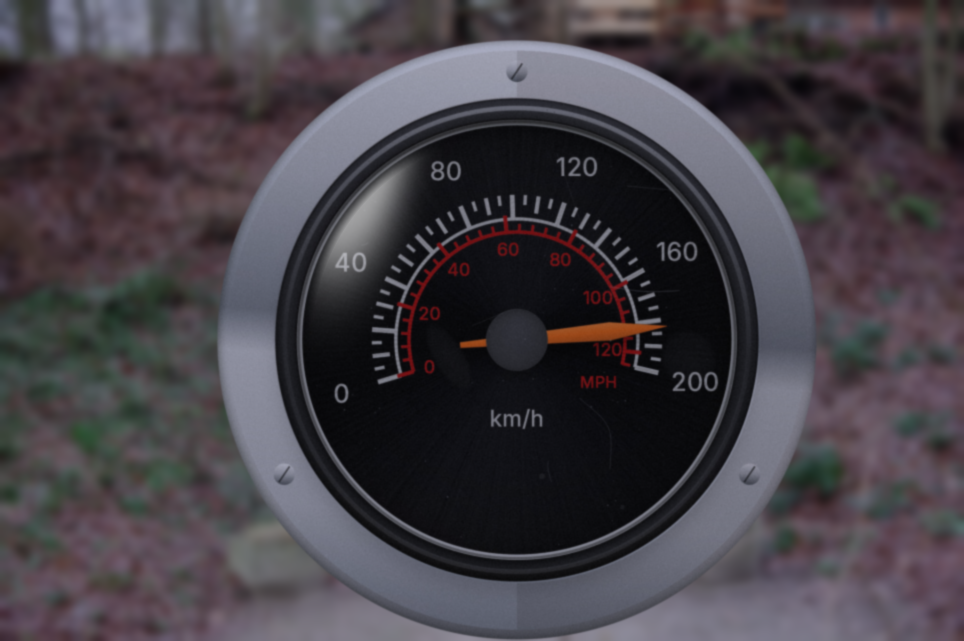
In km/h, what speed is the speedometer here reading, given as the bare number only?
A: 182.5
